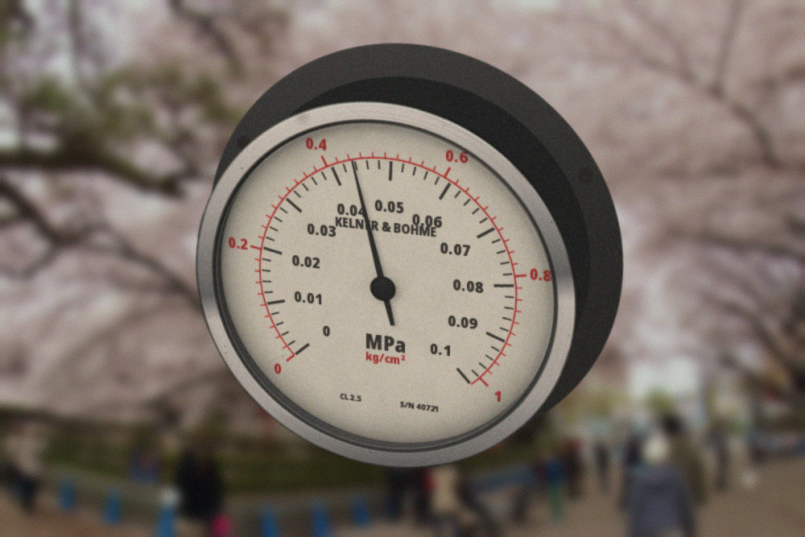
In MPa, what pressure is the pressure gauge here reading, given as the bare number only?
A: 0.044
